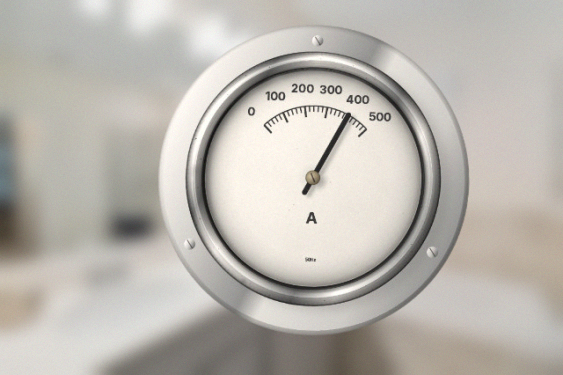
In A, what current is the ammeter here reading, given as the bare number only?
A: 400
